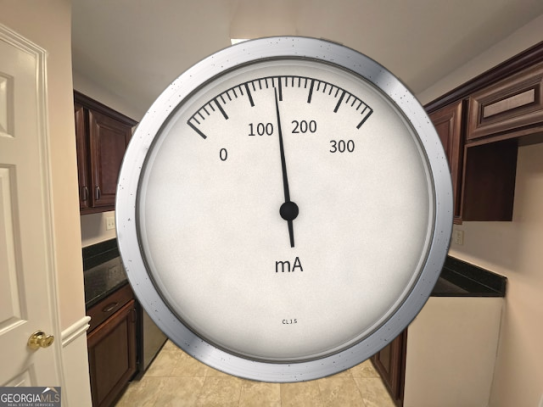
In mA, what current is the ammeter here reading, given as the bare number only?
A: 140
